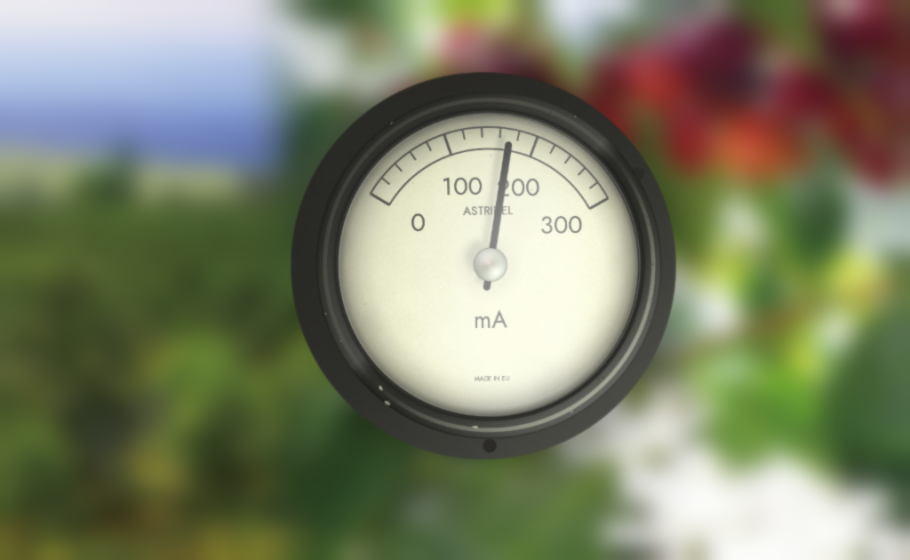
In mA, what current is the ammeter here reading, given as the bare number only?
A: 170
